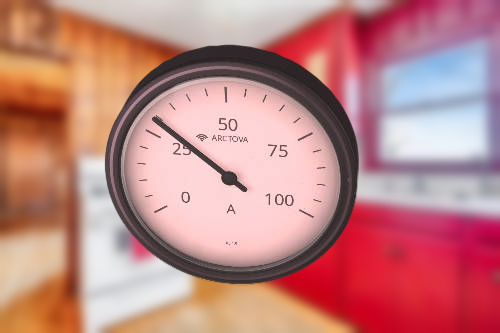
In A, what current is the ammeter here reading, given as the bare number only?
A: 30
